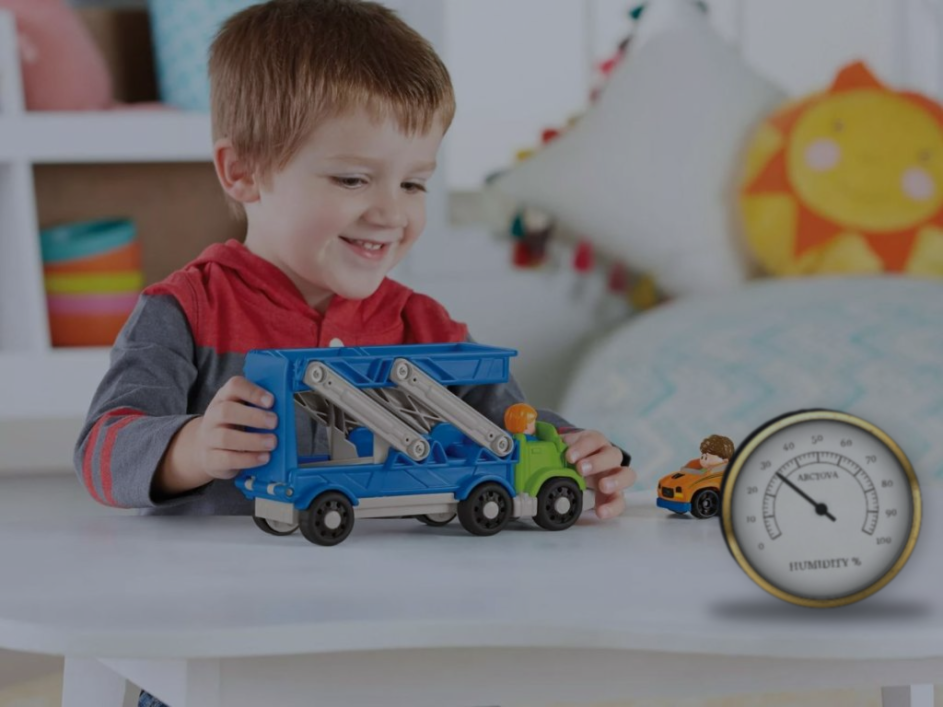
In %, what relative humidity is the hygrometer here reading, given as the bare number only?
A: 30
